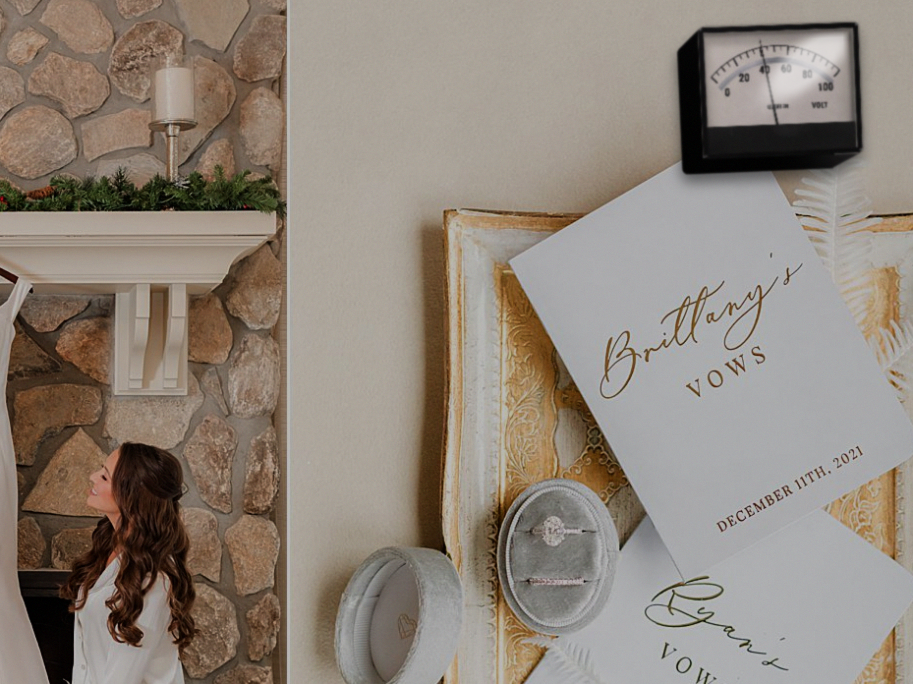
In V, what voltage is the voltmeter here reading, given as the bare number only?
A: 40
